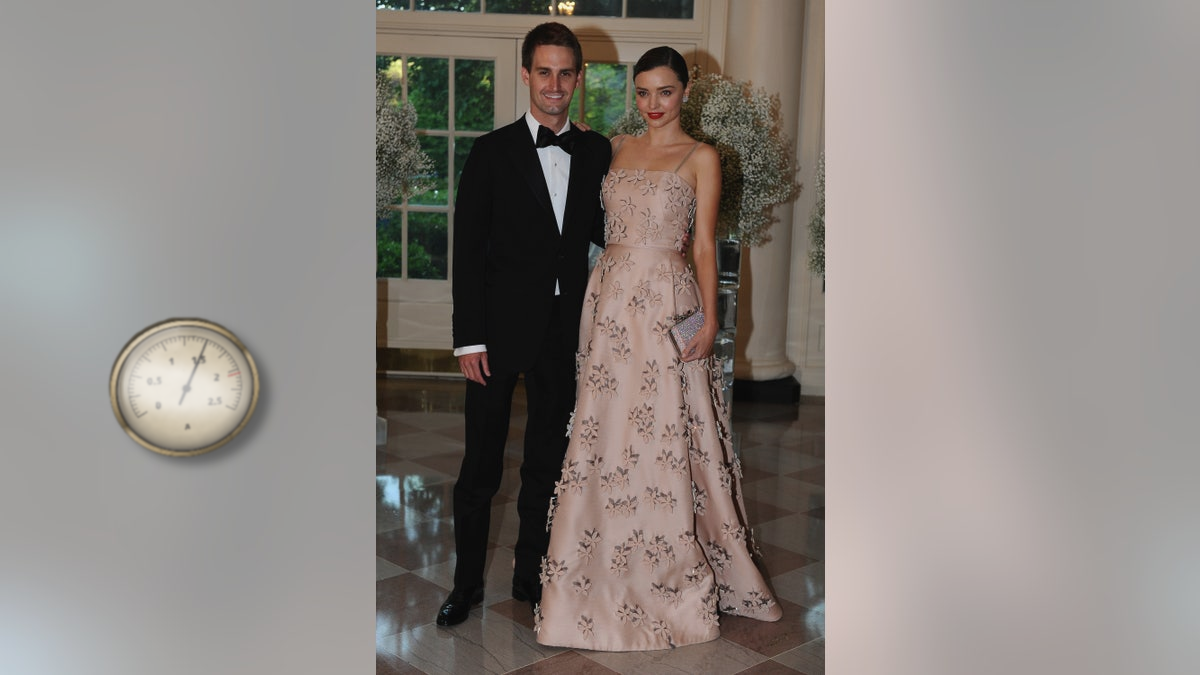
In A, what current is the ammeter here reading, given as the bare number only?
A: 1.5
